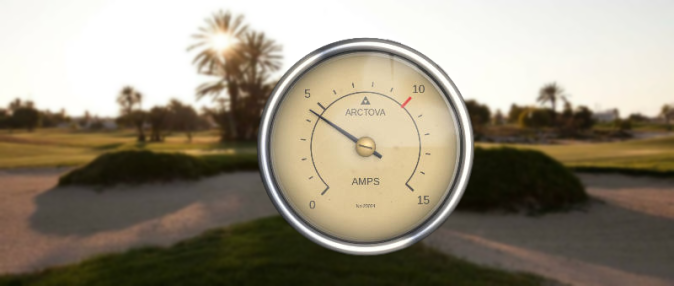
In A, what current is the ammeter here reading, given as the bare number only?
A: 4.5
